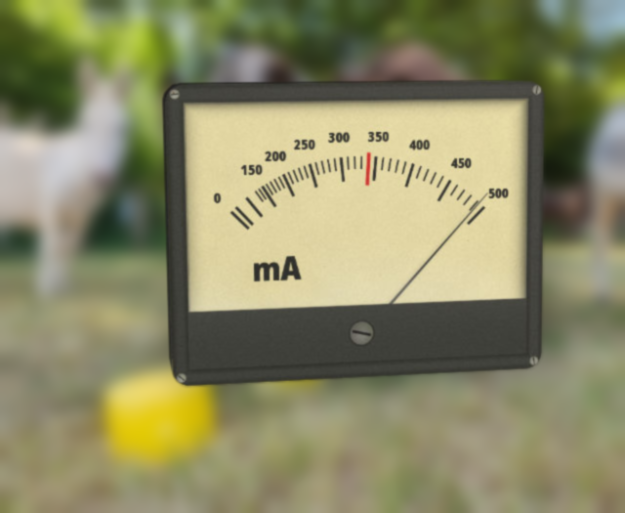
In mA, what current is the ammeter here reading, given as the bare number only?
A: 490
